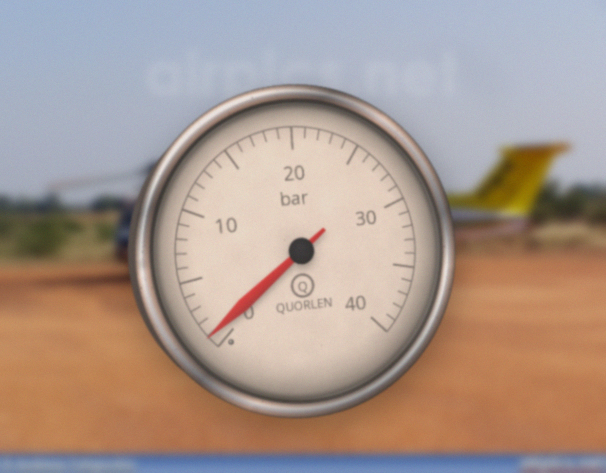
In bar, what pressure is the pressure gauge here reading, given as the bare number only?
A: 1
